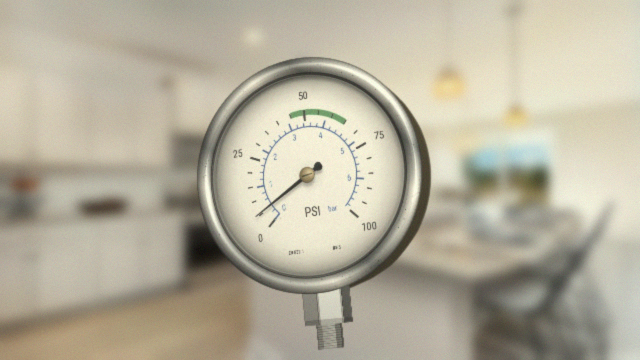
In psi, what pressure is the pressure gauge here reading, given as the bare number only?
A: 5
